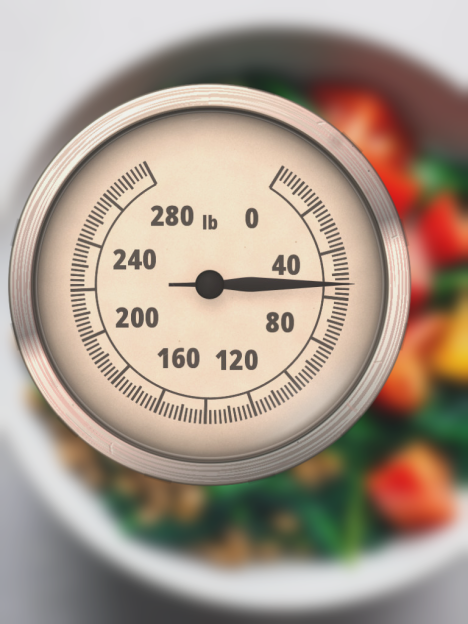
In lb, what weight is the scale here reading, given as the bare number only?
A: 54
